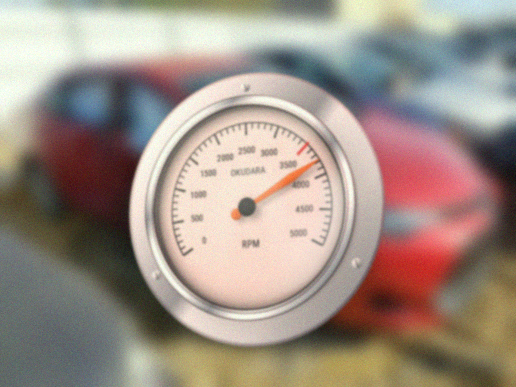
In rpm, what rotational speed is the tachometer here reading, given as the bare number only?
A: 3800
